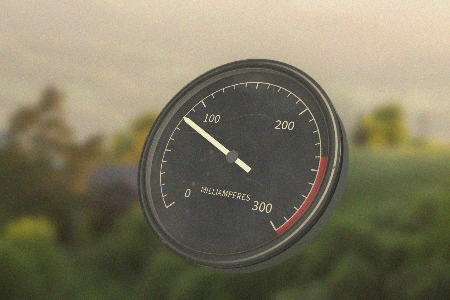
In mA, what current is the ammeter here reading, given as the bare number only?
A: 80
